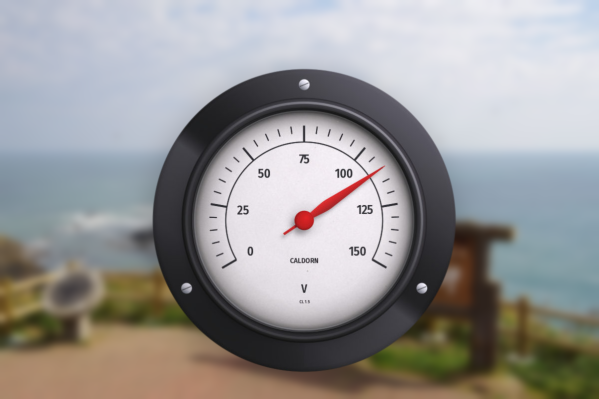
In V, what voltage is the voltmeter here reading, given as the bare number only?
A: 110
